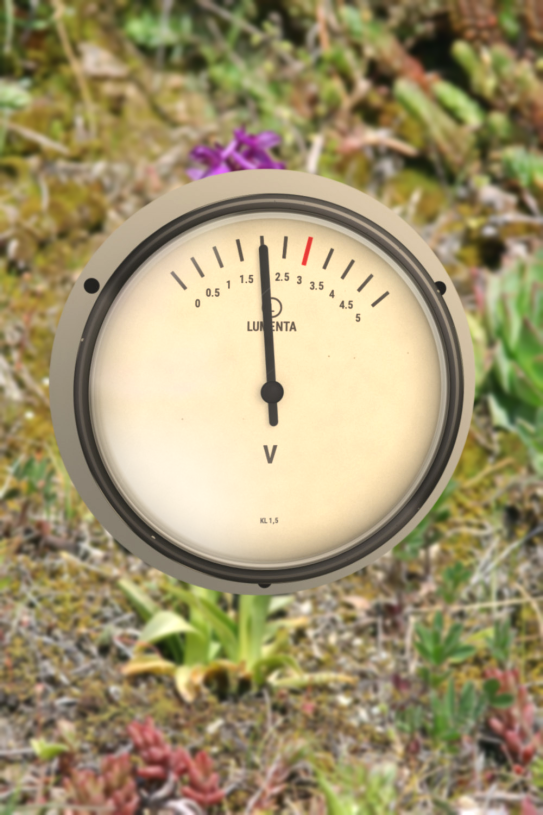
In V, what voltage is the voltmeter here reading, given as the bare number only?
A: 2
